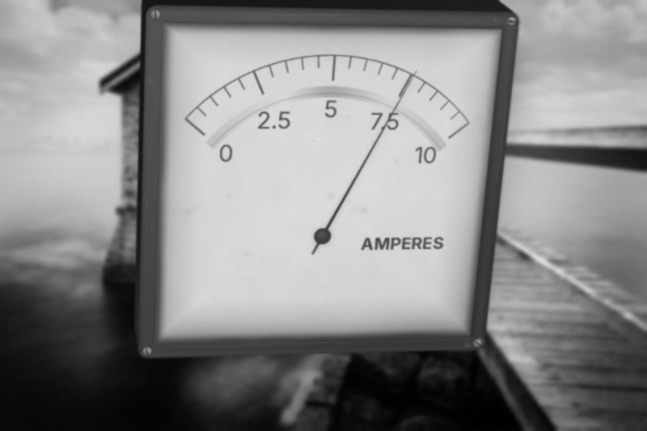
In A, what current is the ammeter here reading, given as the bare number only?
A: 7.5
